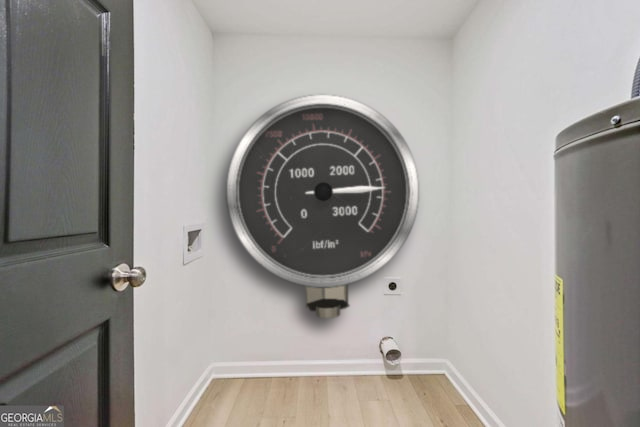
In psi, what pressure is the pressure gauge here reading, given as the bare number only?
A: 2500
